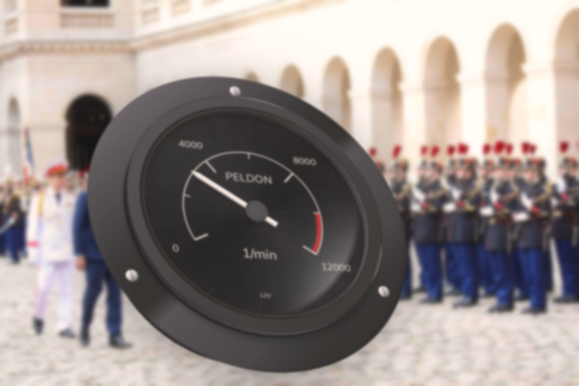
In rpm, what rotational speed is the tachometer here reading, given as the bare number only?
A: 3000
